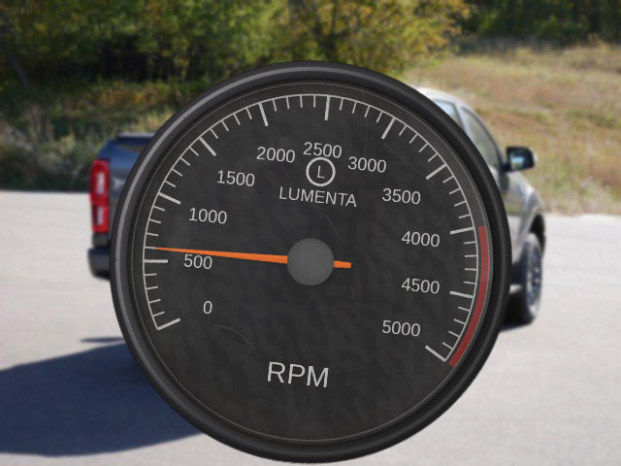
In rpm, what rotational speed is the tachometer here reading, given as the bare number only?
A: 600
